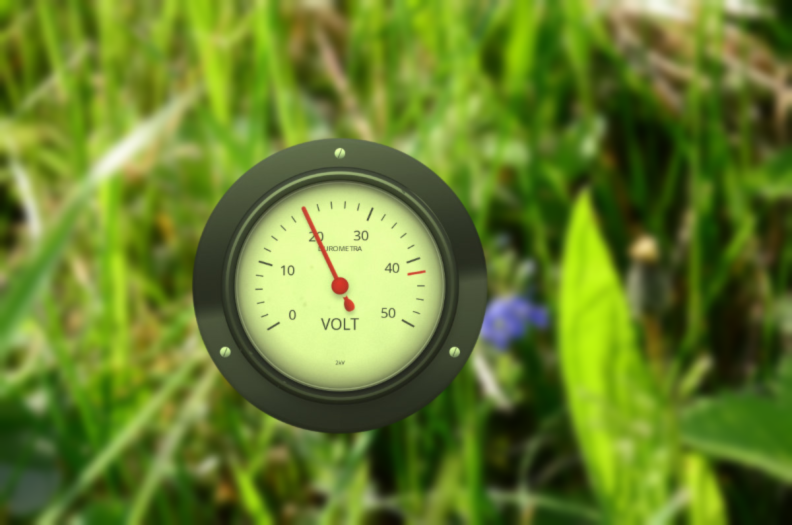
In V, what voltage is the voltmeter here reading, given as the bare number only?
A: 20
